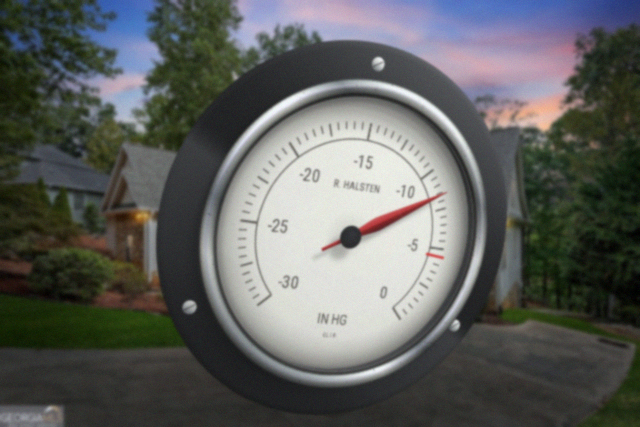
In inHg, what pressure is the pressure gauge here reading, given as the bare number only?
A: -8.5
